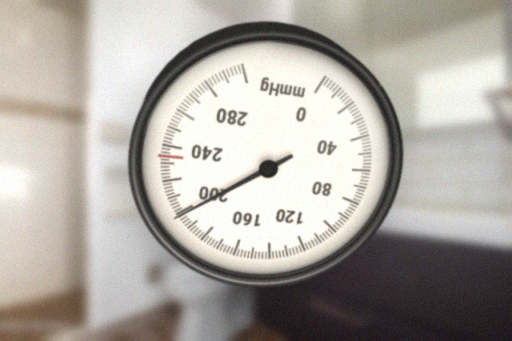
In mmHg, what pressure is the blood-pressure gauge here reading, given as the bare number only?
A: 200
